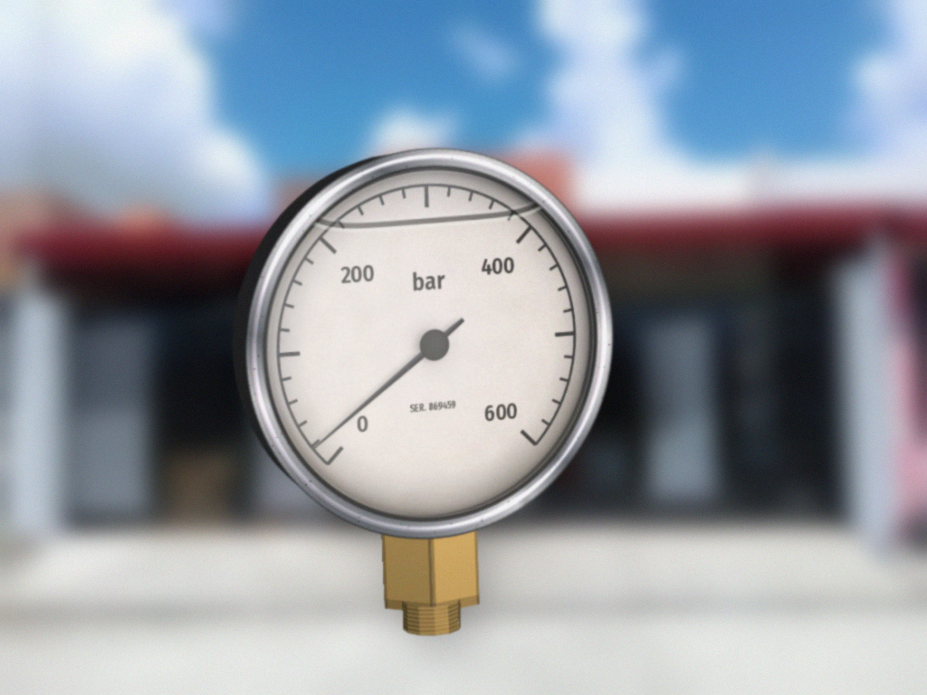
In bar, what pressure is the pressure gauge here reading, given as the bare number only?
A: 20
